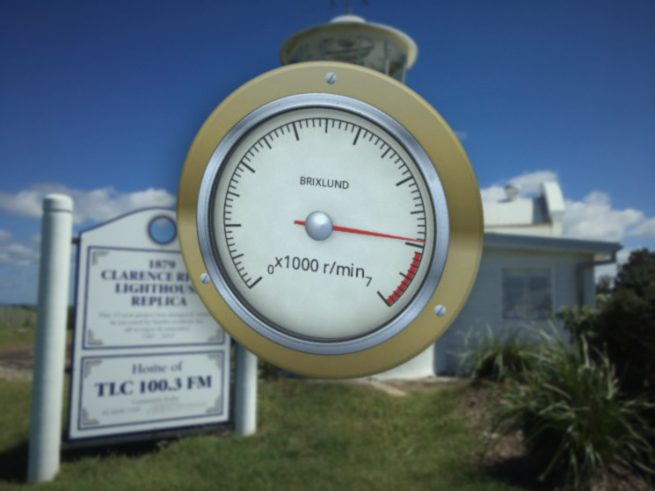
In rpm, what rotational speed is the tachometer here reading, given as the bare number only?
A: 5900
